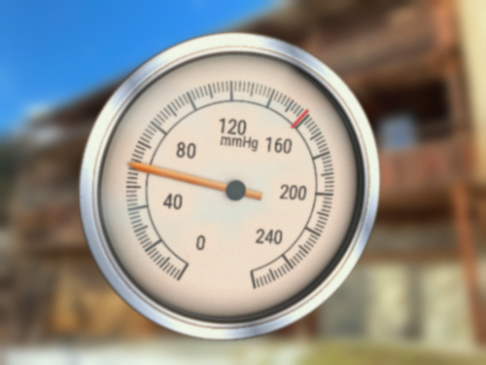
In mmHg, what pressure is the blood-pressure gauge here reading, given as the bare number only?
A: 60
